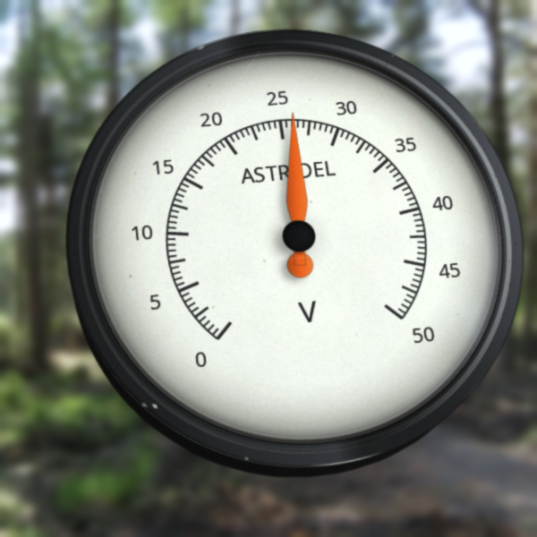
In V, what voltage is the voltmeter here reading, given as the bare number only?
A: 26
